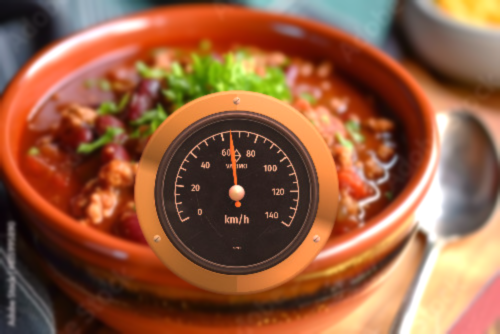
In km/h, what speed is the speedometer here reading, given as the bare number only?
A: 65
